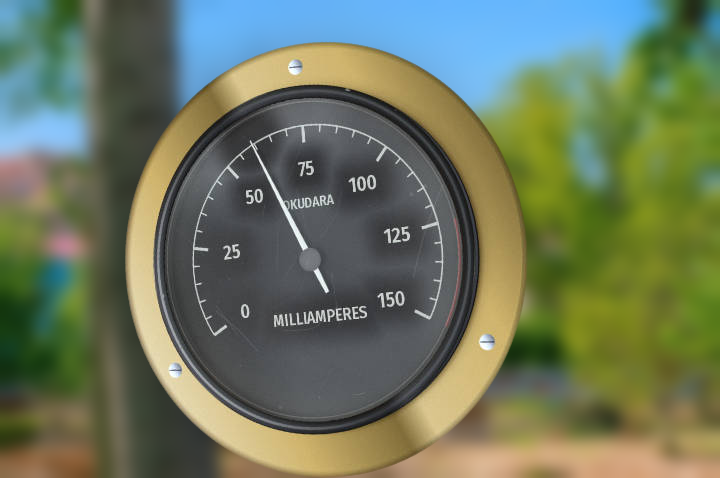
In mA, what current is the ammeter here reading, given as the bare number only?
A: 60
